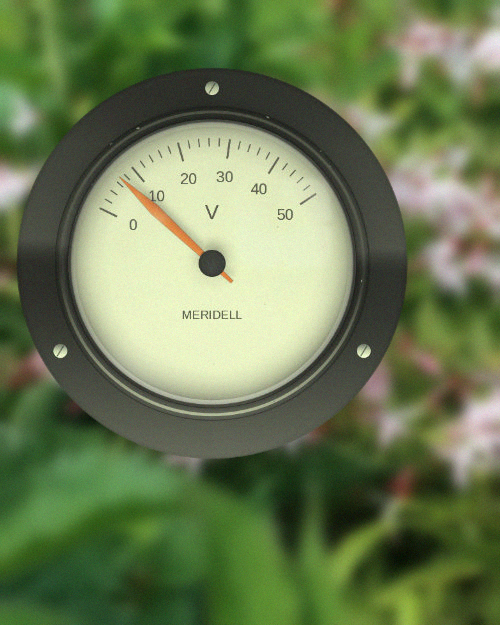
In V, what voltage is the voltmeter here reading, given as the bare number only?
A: 7
